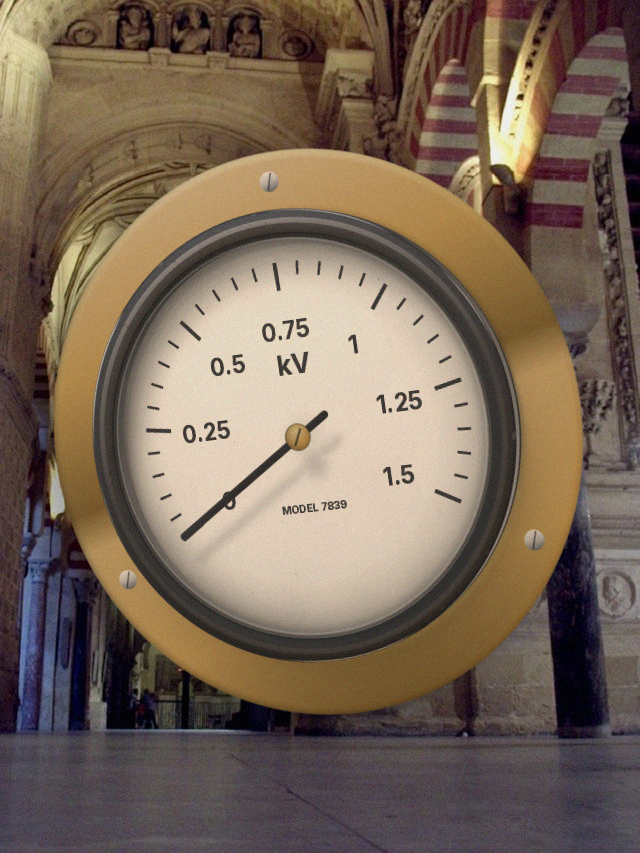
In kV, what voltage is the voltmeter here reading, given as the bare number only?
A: 0
